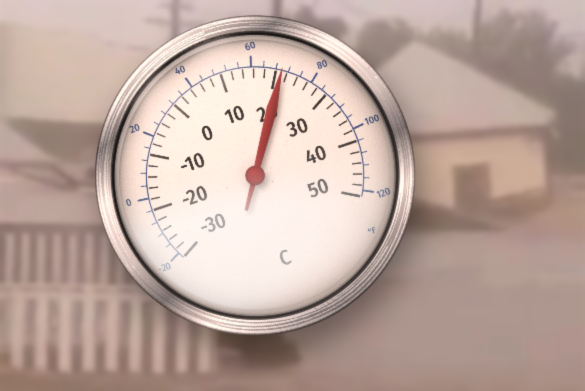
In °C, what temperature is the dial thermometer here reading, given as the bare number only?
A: 21
